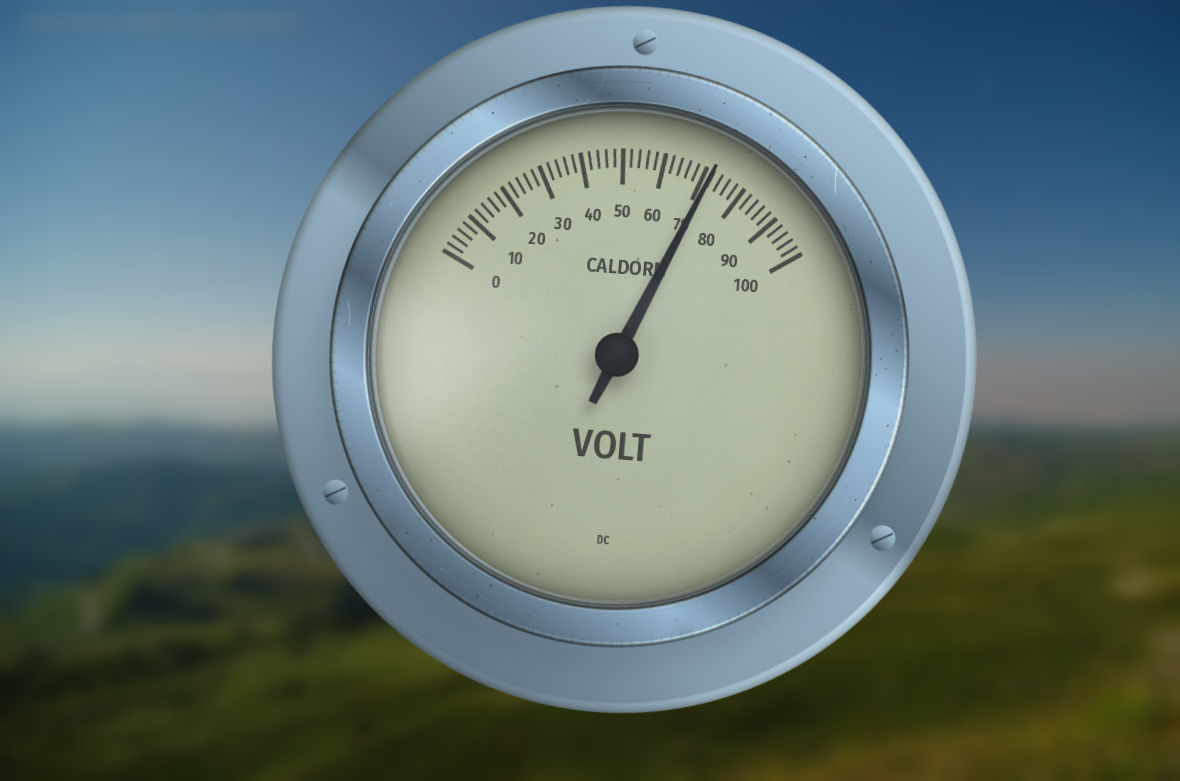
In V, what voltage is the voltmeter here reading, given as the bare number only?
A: 72
